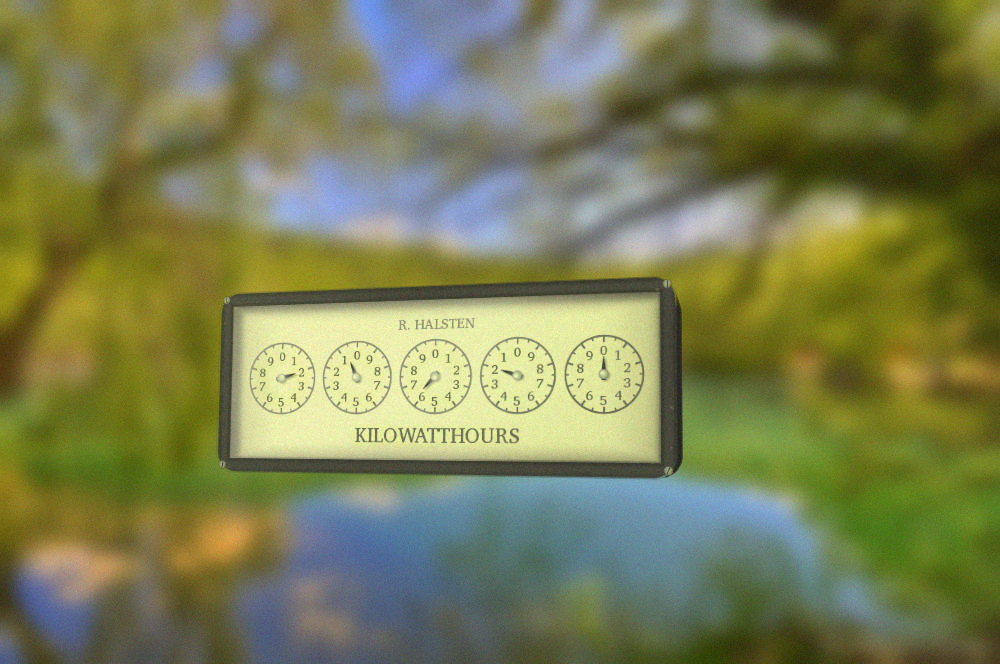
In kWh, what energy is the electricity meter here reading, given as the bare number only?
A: 20620
